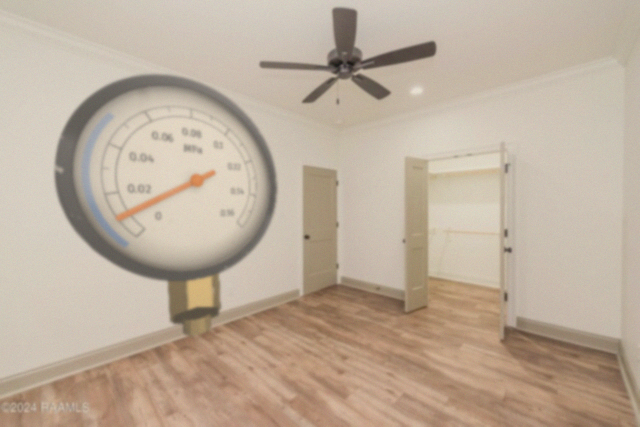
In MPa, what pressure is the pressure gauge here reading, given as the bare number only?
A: 0.01
